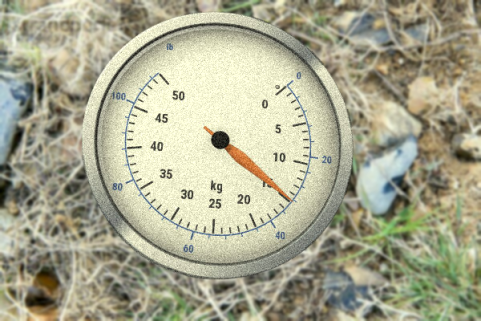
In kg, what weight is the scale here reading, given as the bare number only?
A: 15
